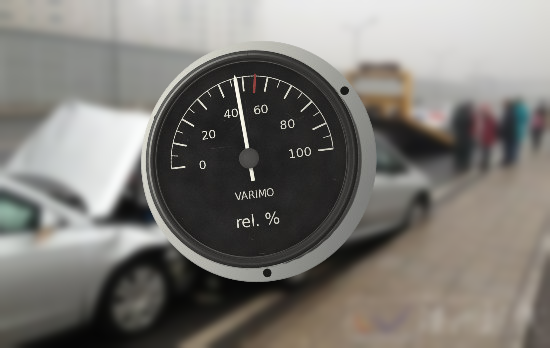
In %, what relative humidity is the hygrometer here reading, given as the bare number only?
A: 47.5
